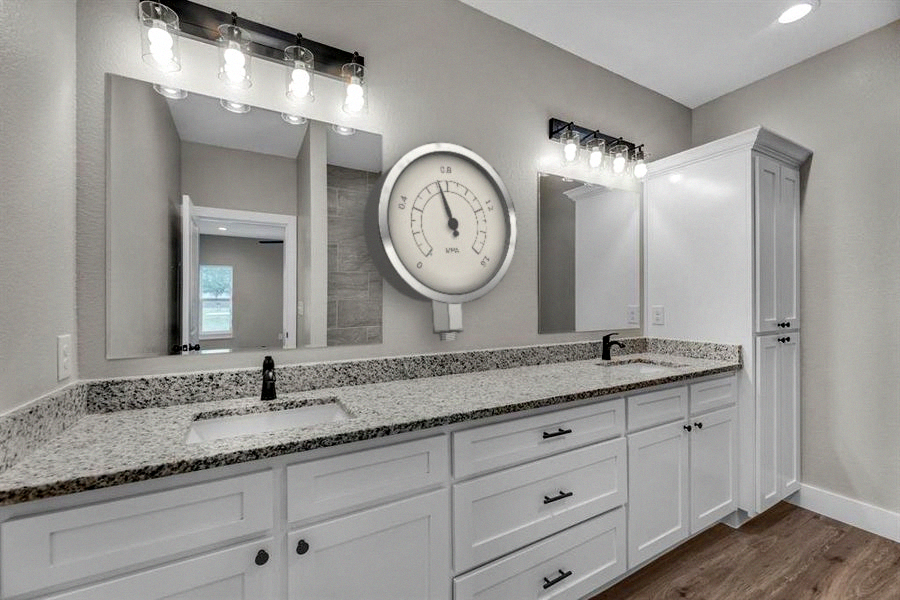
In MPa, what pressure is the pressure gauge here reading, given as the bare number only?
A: 0.7
